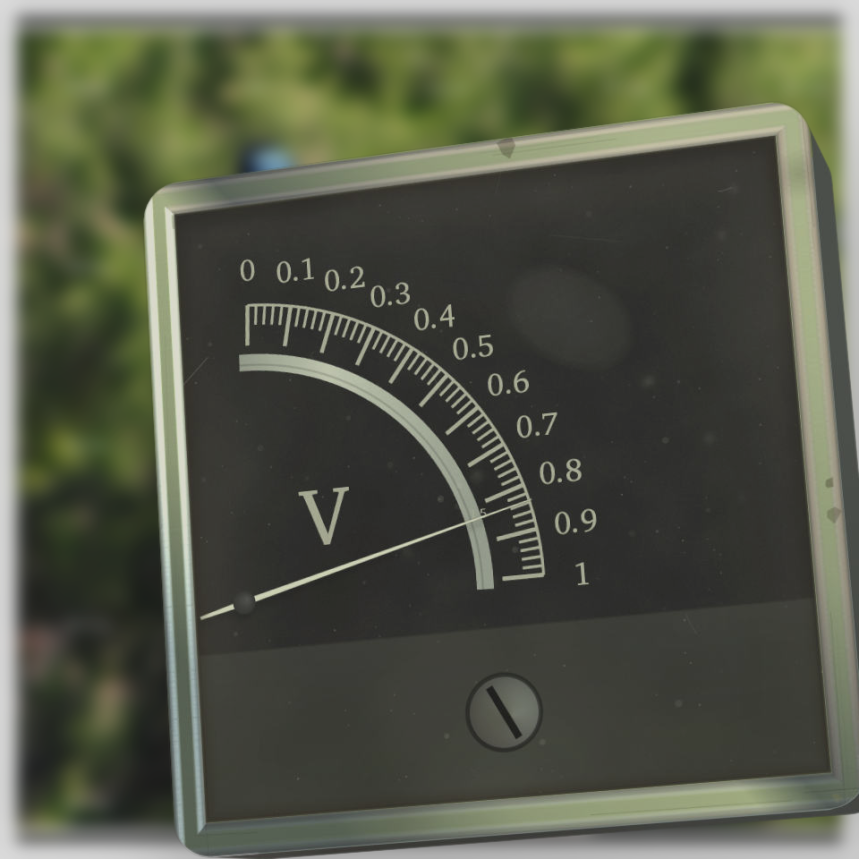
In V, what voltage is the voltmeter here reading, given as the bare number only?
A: 0.84
